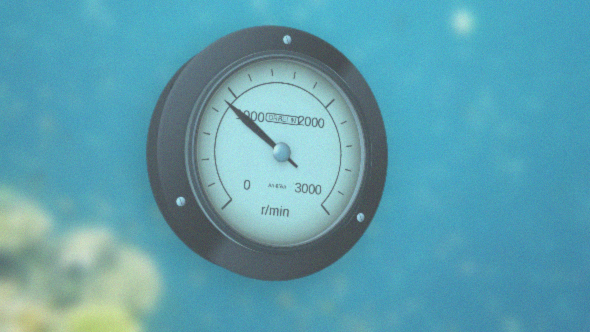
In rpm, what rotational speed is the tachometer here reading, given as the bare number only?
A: 900
